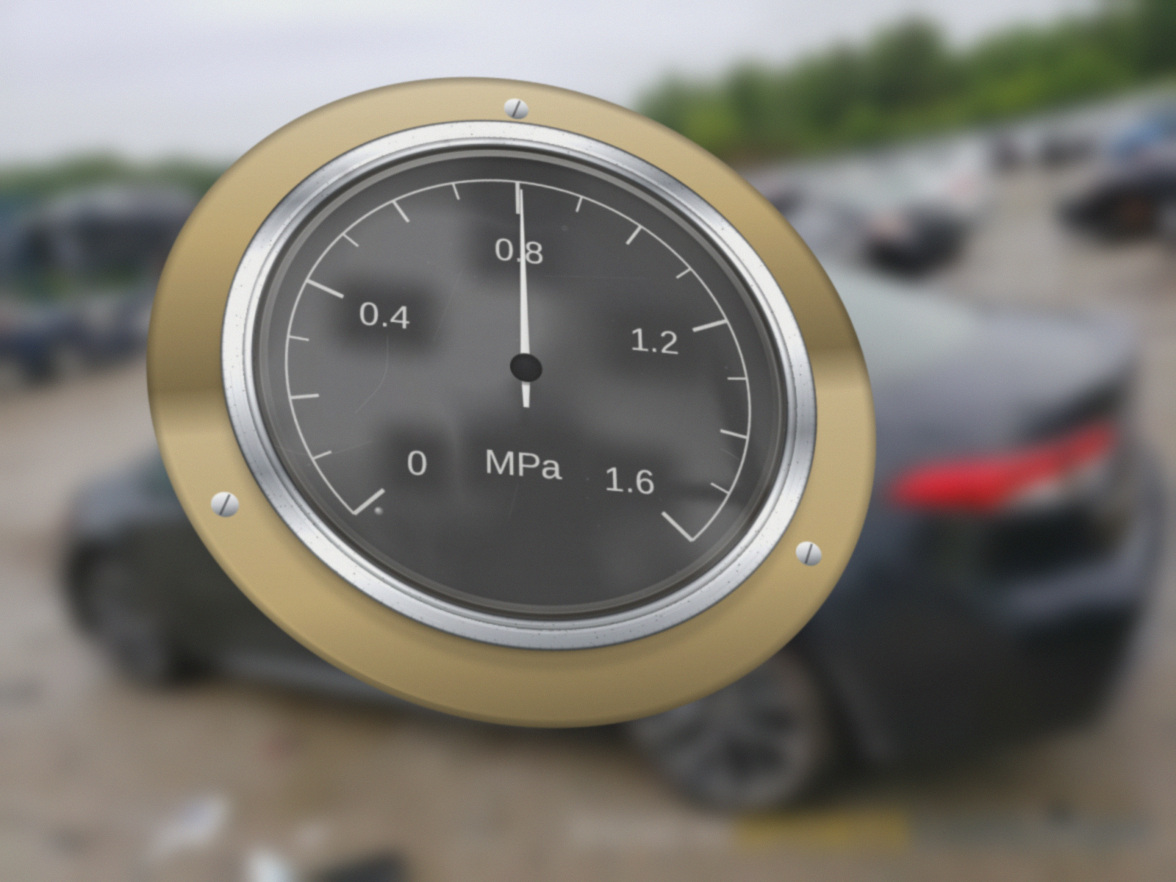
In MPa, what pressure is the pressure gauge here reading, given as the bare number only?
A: 0.8
